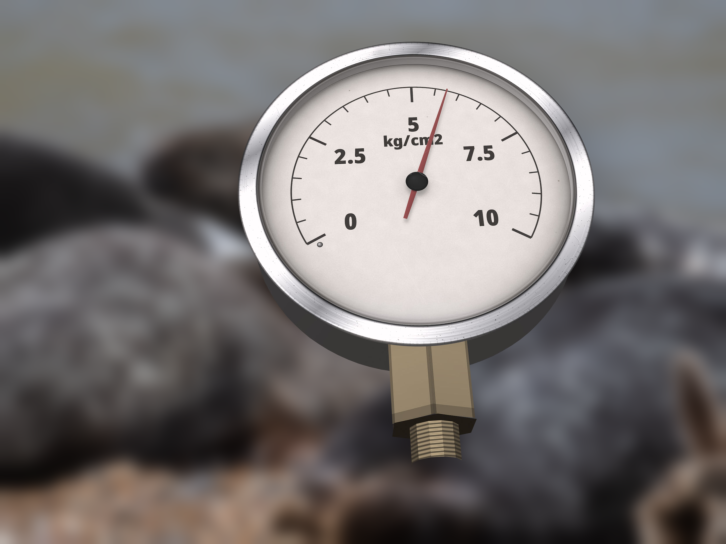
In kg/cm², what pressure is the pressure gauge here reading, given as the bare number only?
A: 5.75
